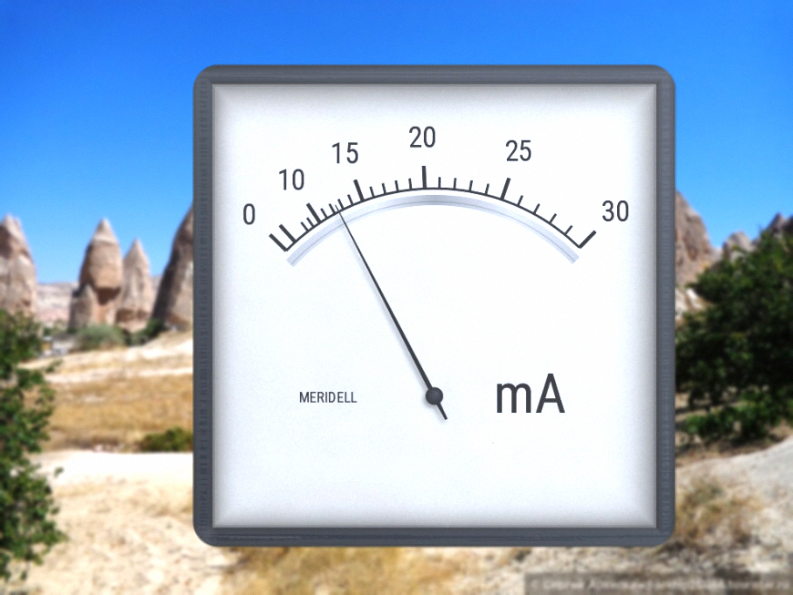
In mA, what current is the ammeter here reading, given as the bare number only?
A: 12.5
